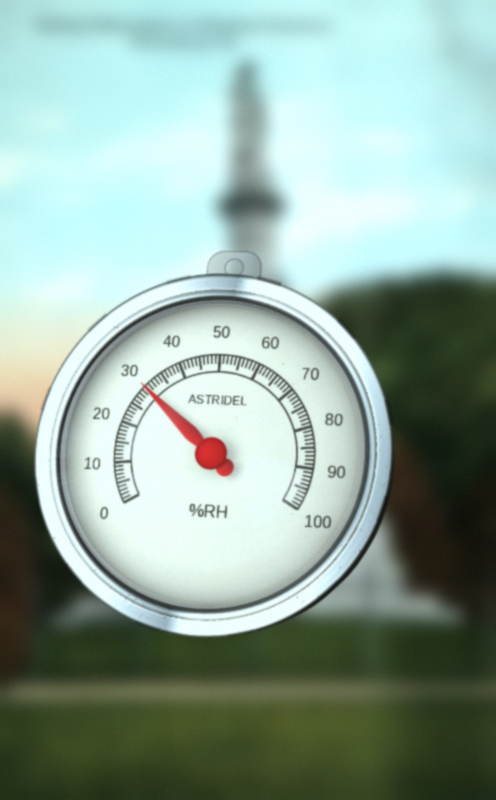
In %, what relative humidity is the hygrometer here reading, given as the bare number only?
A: 30
